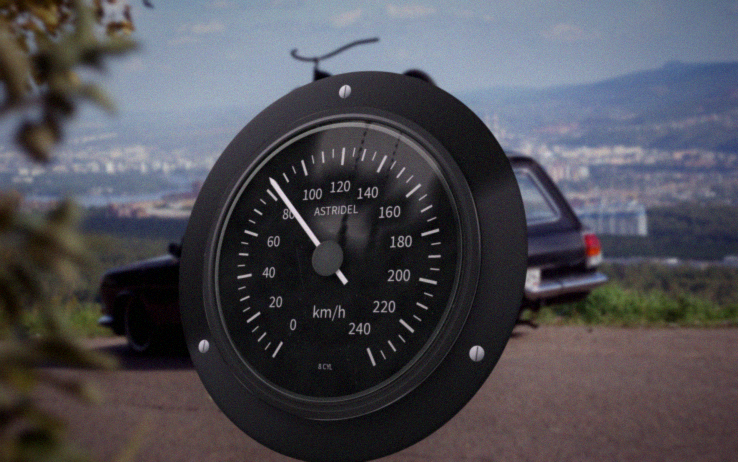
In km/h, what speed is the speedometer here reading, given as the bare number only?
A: 85
